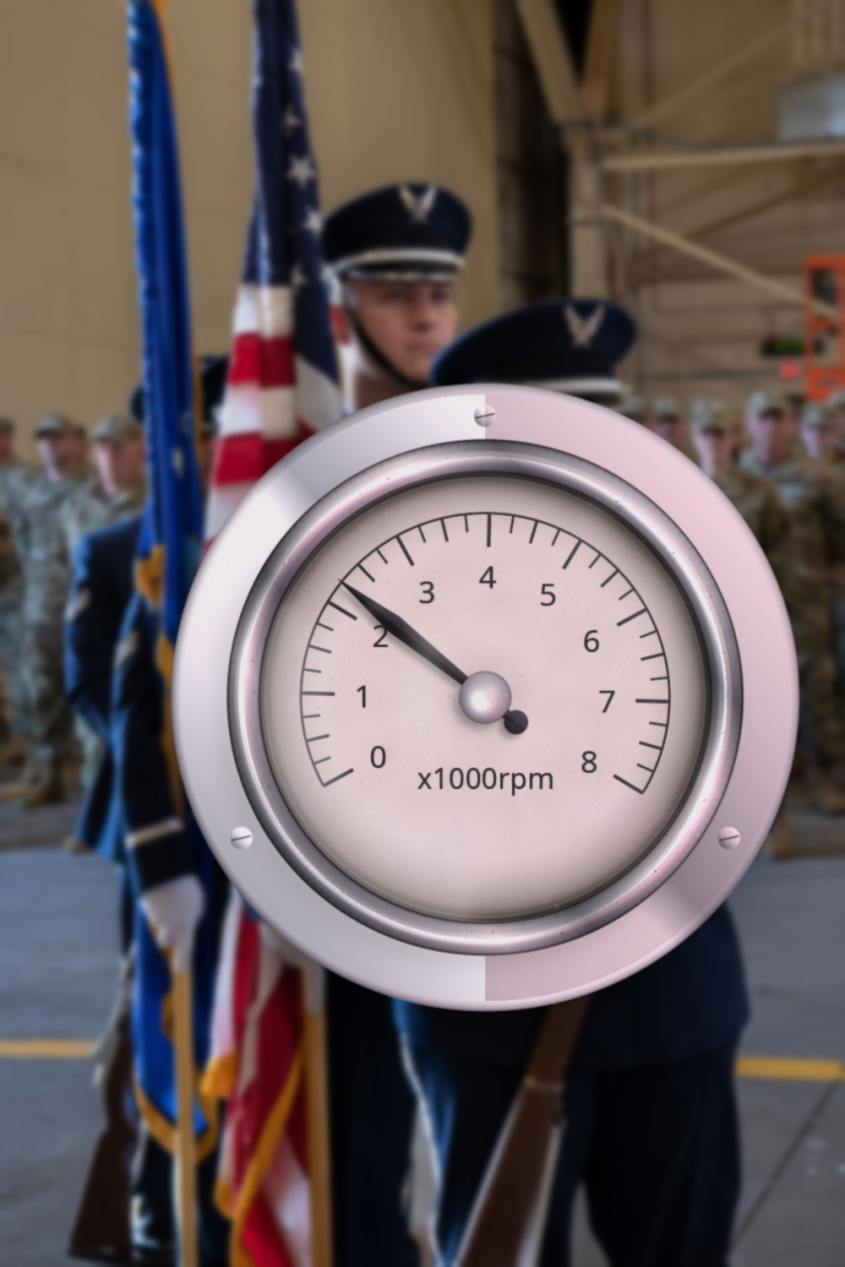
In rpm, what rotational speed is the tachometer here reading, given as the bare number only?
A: 2250
